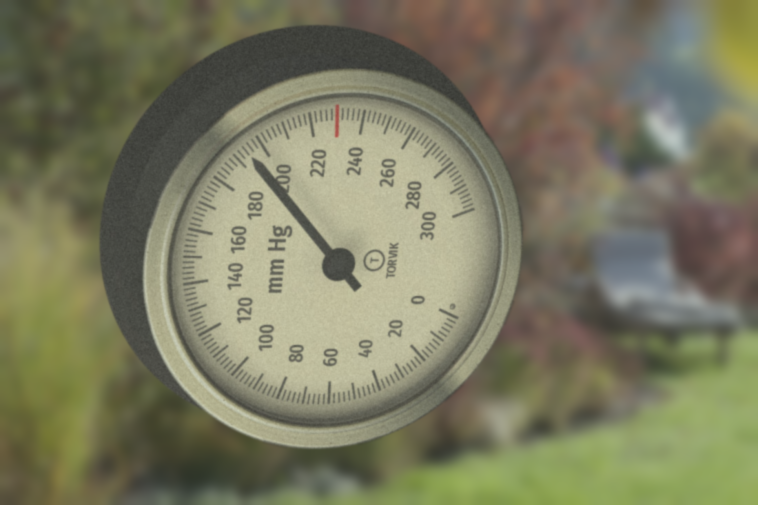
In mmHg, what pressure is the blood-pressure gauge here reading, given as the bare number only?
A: 194
